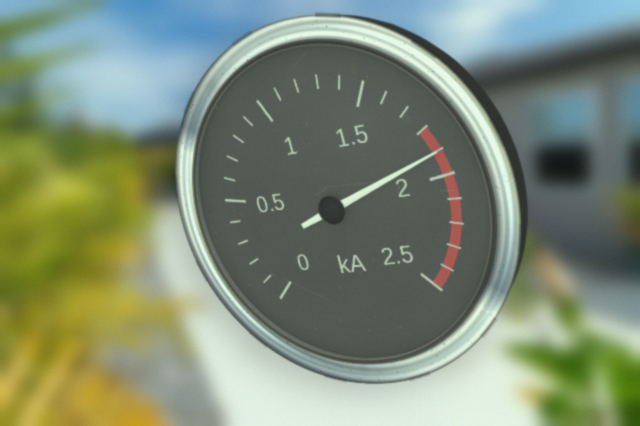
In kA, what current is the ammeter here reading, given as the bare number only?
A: 1.9
